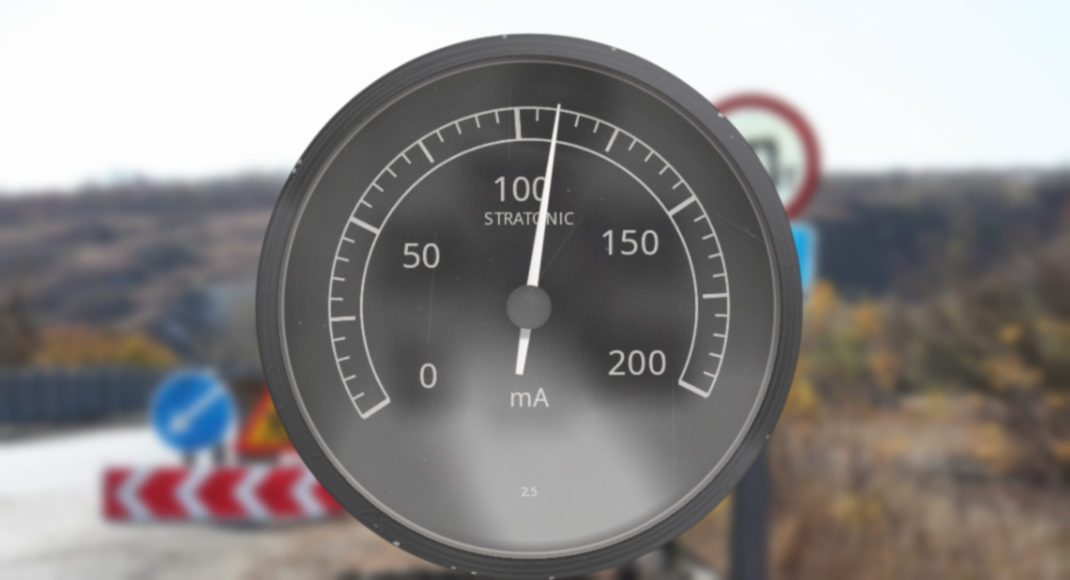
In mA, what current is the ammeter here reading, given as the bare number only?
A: 110
